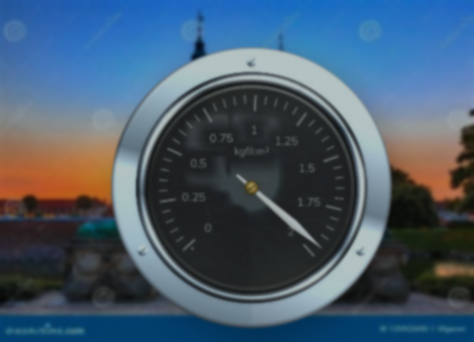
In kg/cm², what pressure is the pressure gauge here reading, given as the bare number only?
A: 1.95
